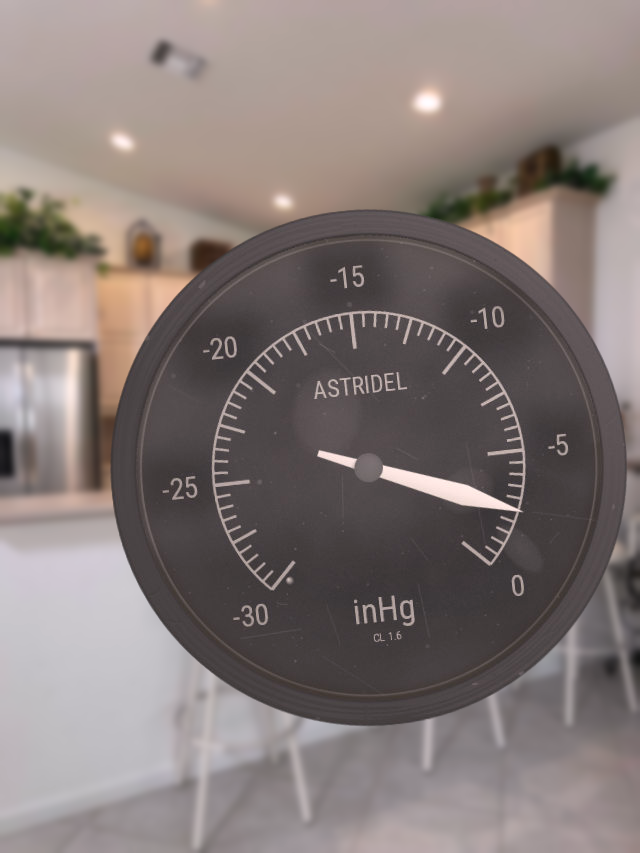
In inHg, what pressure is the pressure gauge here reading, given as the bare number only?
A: -2.5
